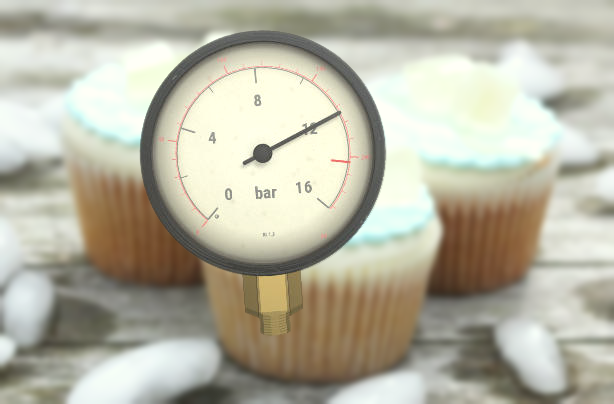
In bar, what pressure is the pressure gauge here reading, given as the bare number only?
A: 12
